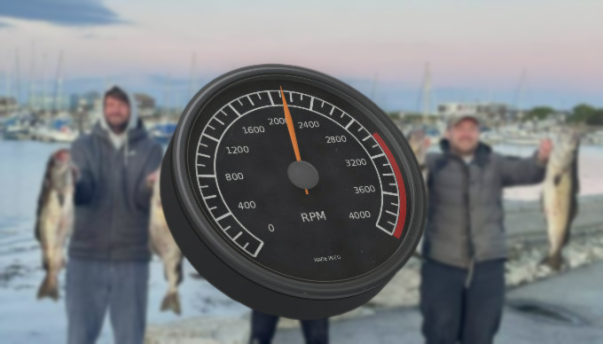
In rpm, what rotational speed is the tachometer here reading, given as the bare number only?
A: 2100
